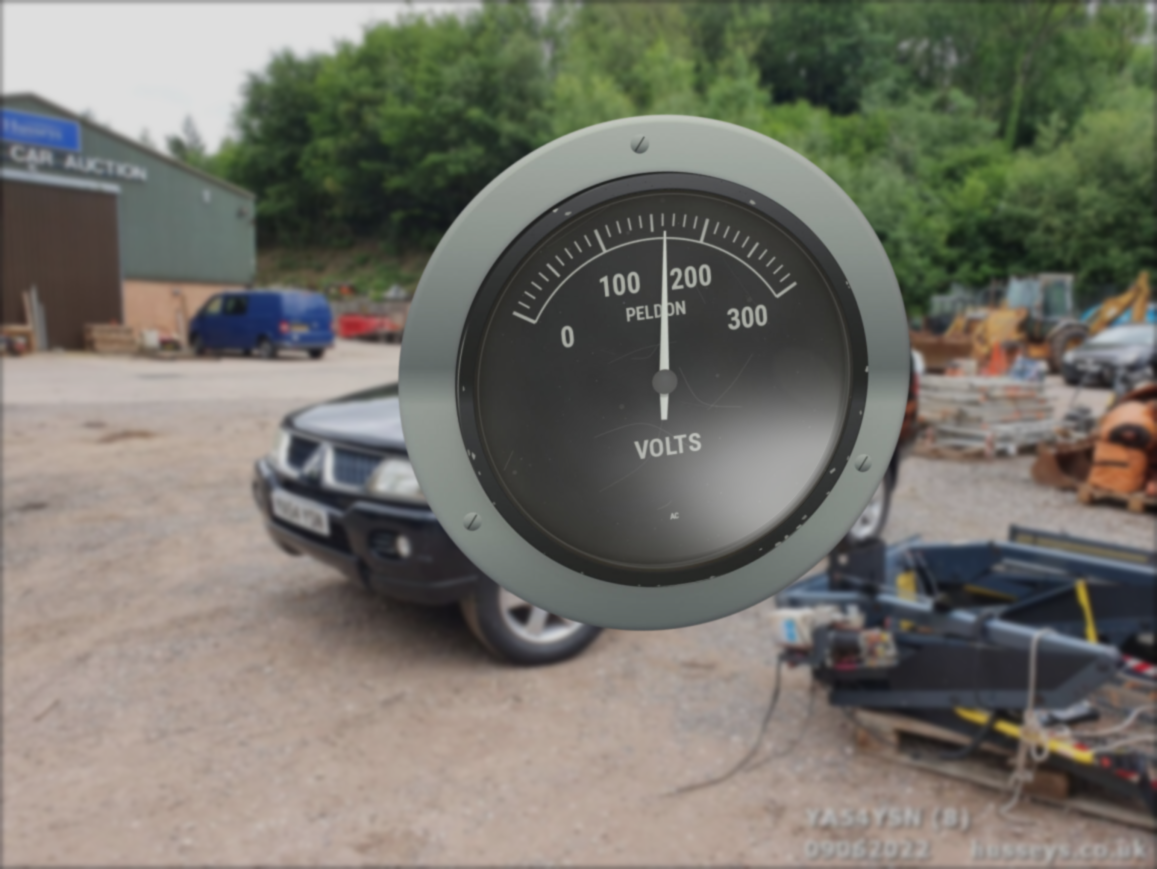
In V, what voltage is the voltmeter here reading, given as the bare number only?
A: 160
